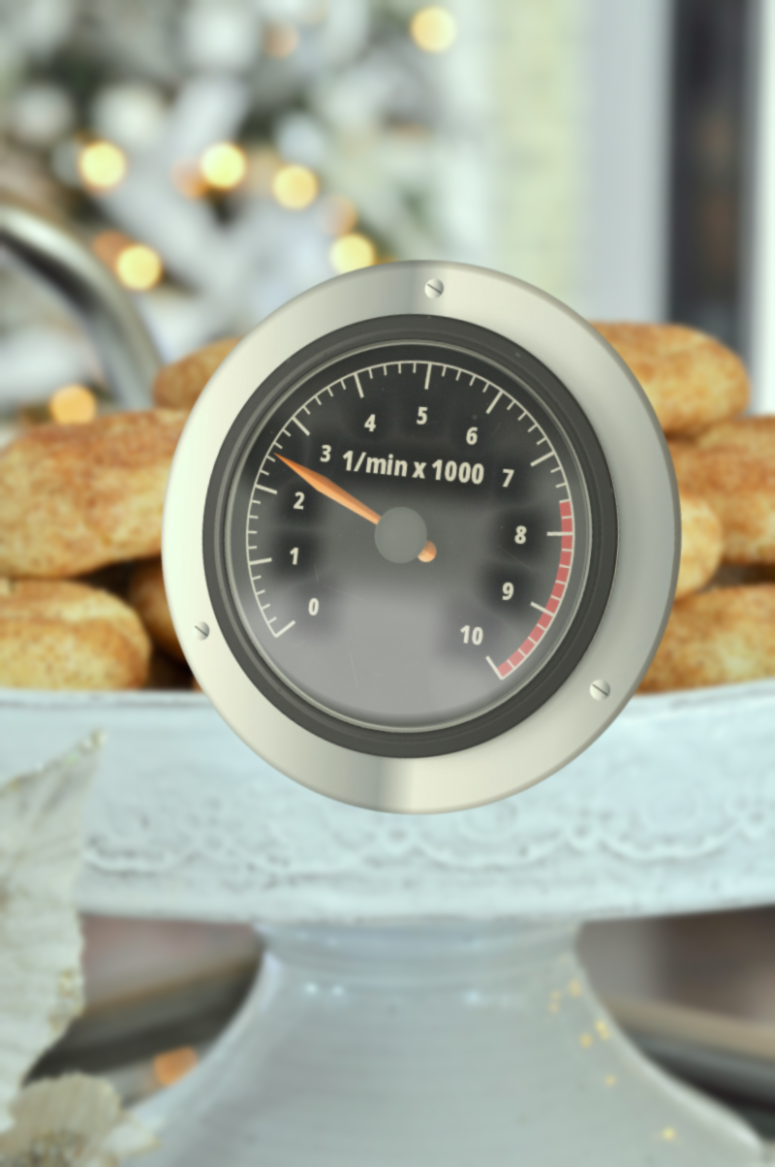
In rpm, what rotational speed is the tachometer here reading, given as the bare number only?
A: 2500
